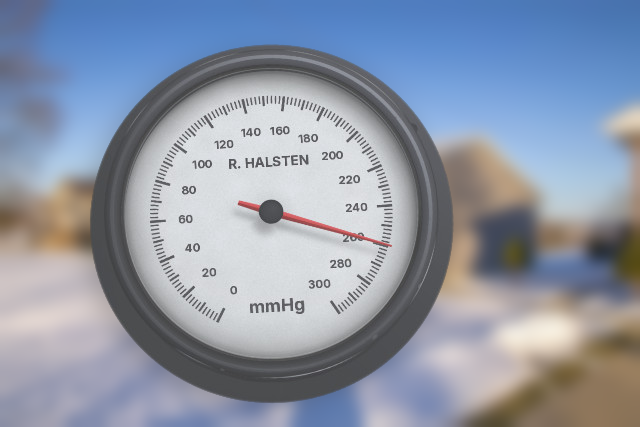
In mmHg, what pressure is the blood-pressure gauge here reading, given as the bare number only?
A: 260
